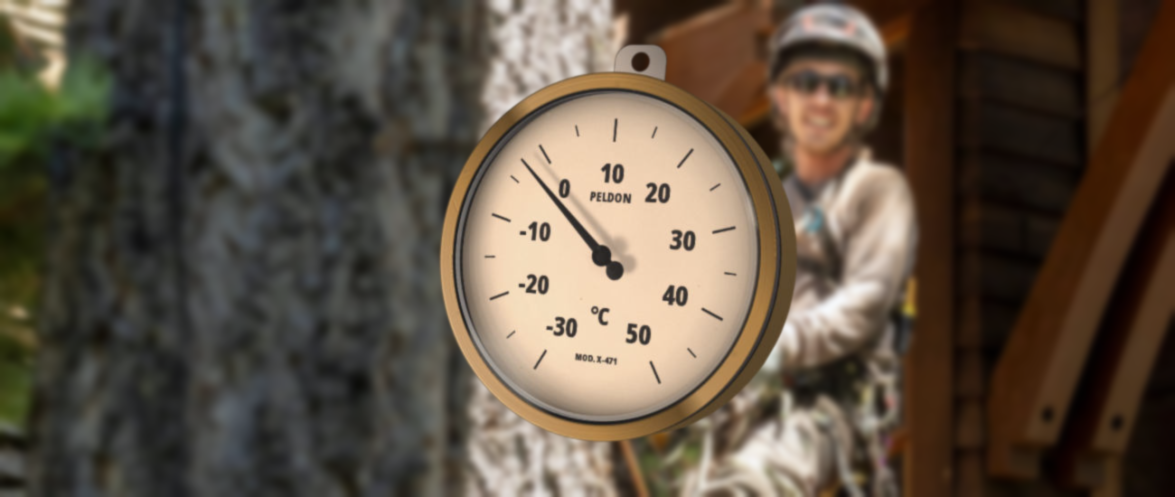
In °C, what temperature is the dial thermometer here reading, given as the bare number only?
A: -2.5
